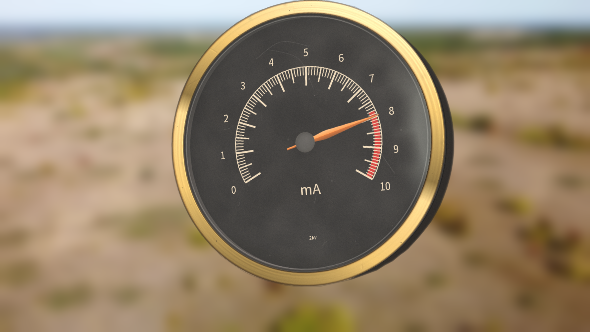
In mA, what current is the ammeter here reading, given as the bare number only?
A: 8
